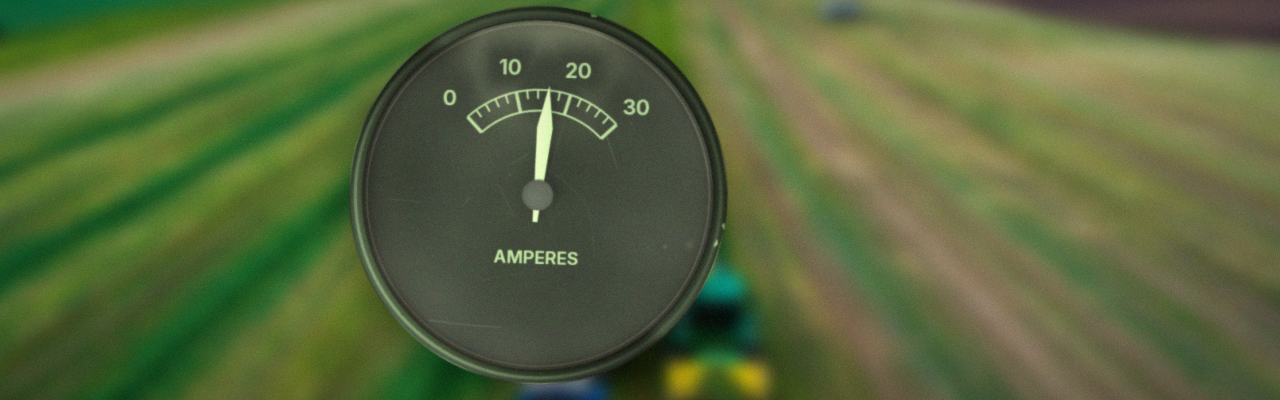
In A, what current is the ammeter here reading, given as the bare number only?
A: 16
